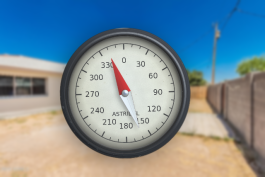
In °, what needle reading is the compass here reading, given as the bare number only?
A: 340
